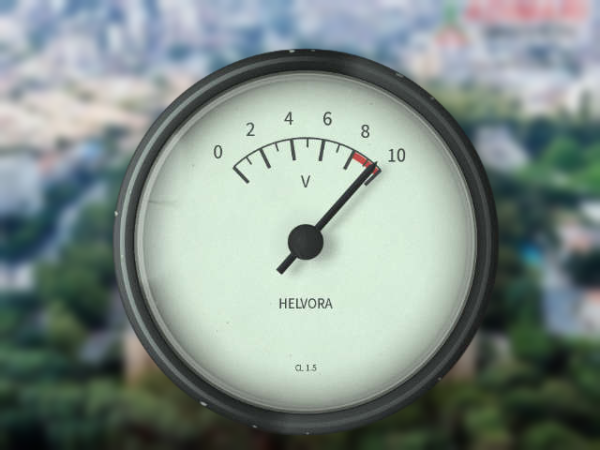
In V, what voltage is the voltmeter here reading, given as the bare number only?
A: 9.5
